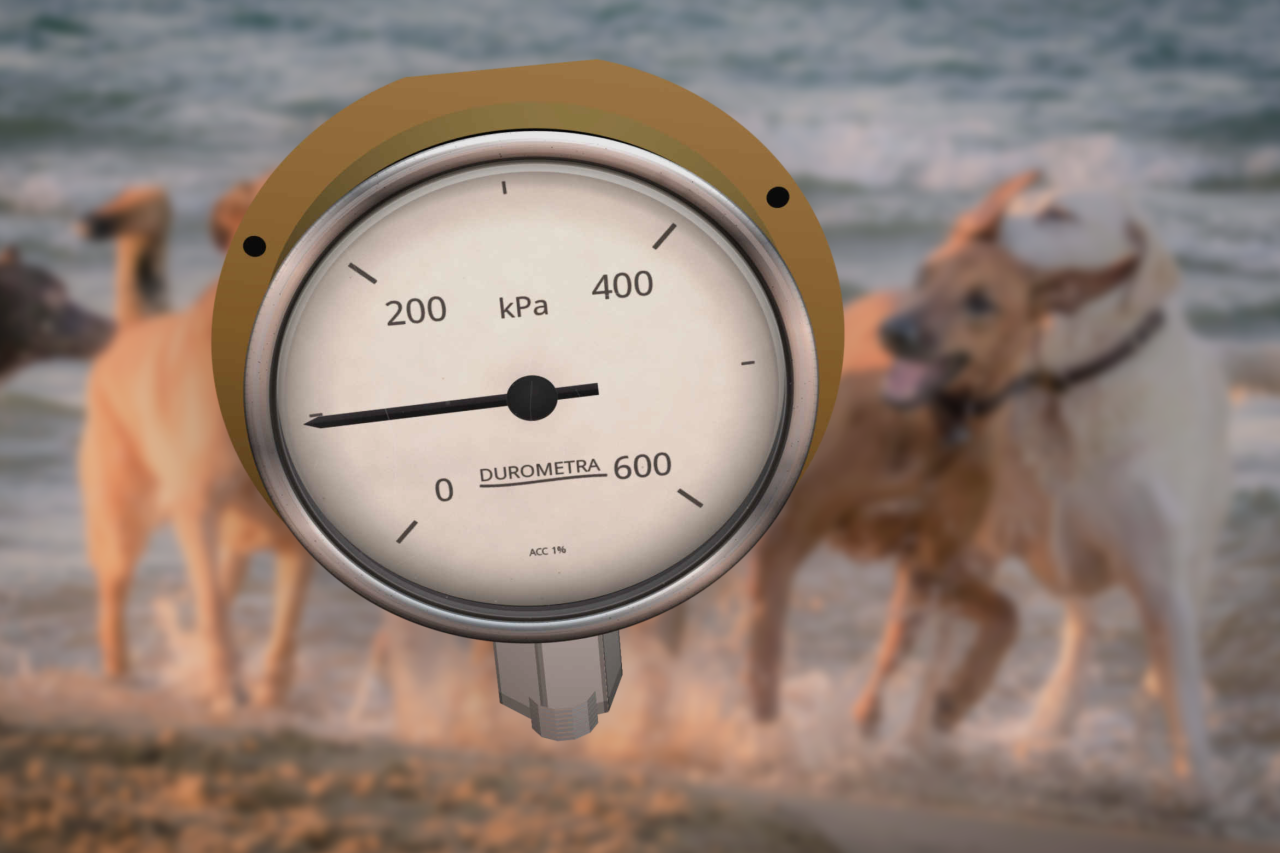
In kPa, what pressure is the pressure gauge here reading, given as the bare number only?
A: 100
